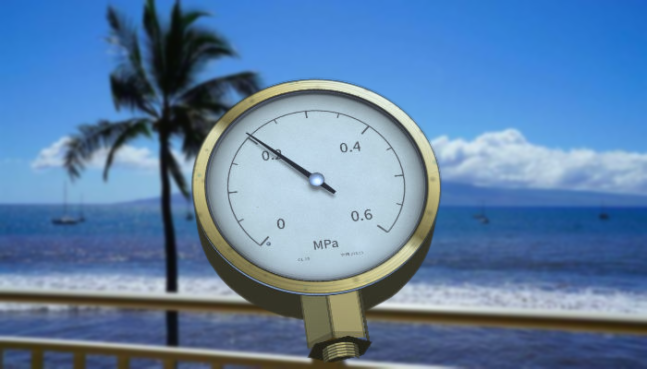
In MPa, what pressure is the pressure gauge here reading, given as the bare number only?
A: 0.2
